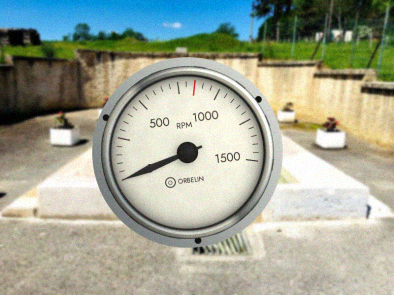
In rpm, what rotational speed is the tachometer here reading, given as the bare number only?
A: 0
